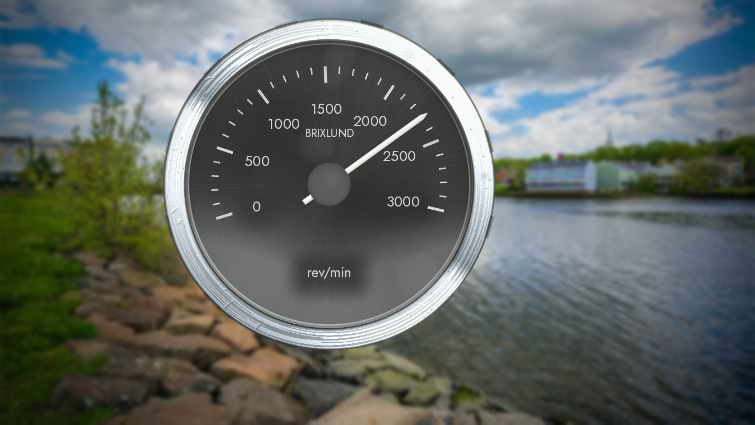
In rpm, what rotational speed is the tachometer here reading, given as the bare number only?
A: 2300
